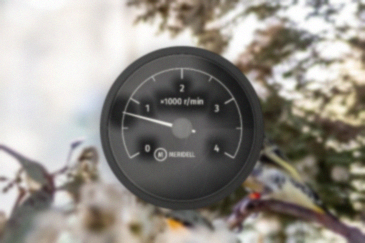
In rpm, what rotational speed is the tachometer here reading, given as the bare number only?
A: 750
